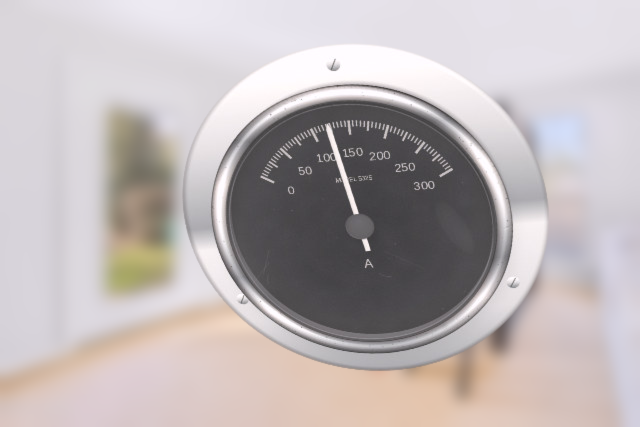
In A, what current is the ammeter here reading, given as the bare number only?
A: 125
